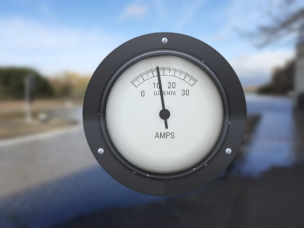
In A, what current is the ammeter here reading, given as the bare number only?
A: 12.5
